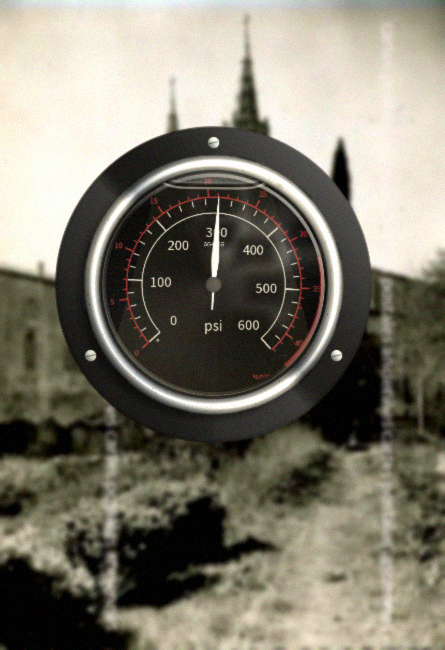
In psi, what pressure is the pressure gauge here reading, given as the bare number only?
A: 300
